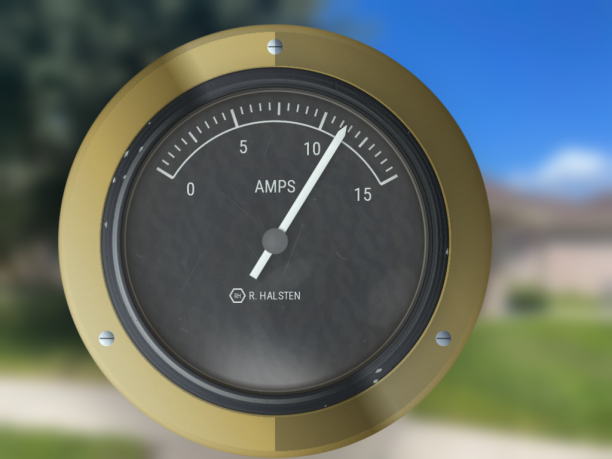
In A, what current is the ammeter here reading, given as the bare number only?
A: 11.25
